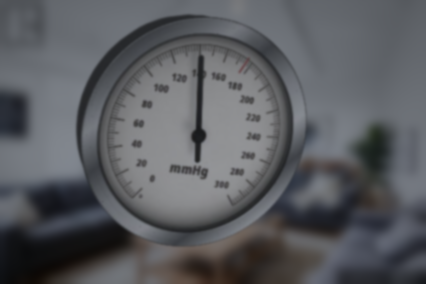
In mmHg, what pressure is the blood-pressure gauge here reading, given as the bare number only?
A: 140
